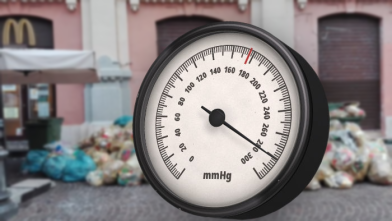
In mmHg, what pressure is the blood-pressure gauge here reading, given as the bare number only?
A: 280
